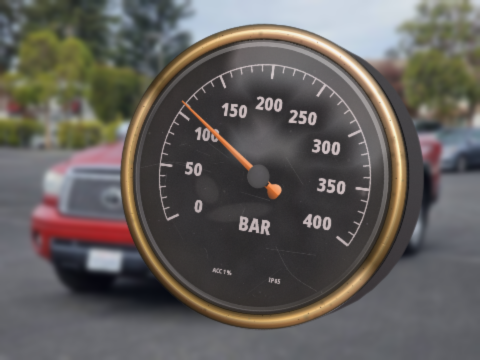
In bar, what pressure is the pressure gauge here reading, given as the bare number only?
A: 110
